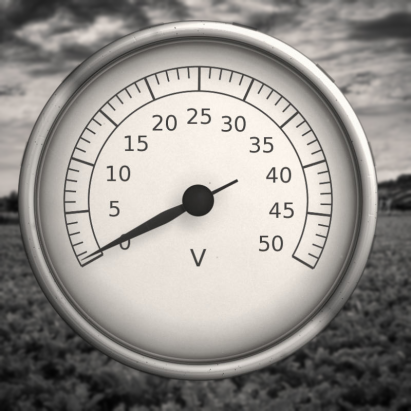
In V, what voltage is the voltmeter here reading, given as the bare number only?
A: 0.5
